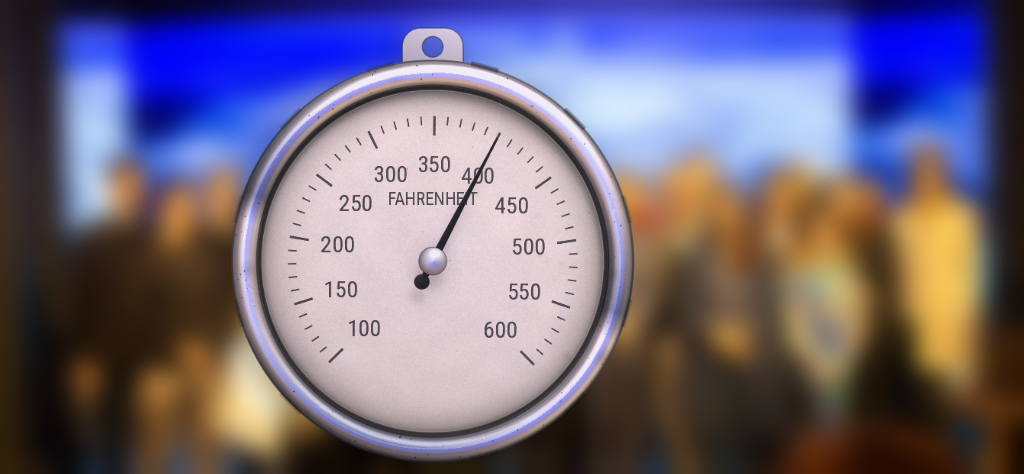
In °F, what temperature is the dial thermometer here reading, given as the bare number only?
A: 400
